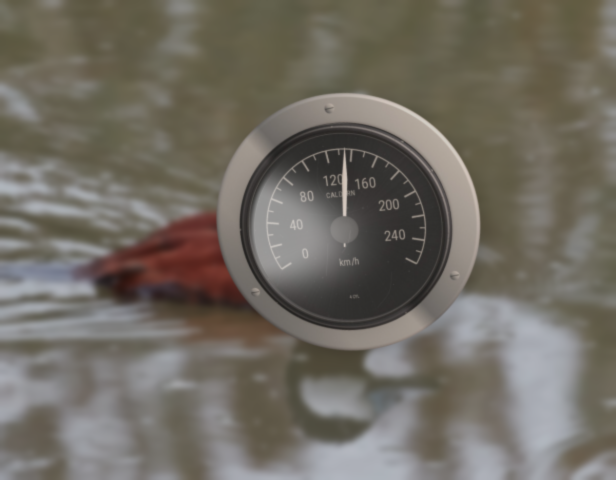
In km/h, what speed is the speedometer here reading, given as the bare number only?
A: 135
